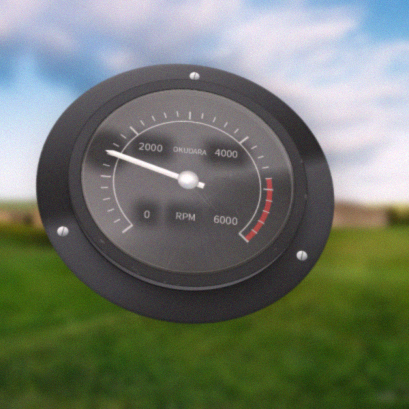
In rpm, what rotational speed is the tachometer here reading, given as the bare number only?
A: 1400
